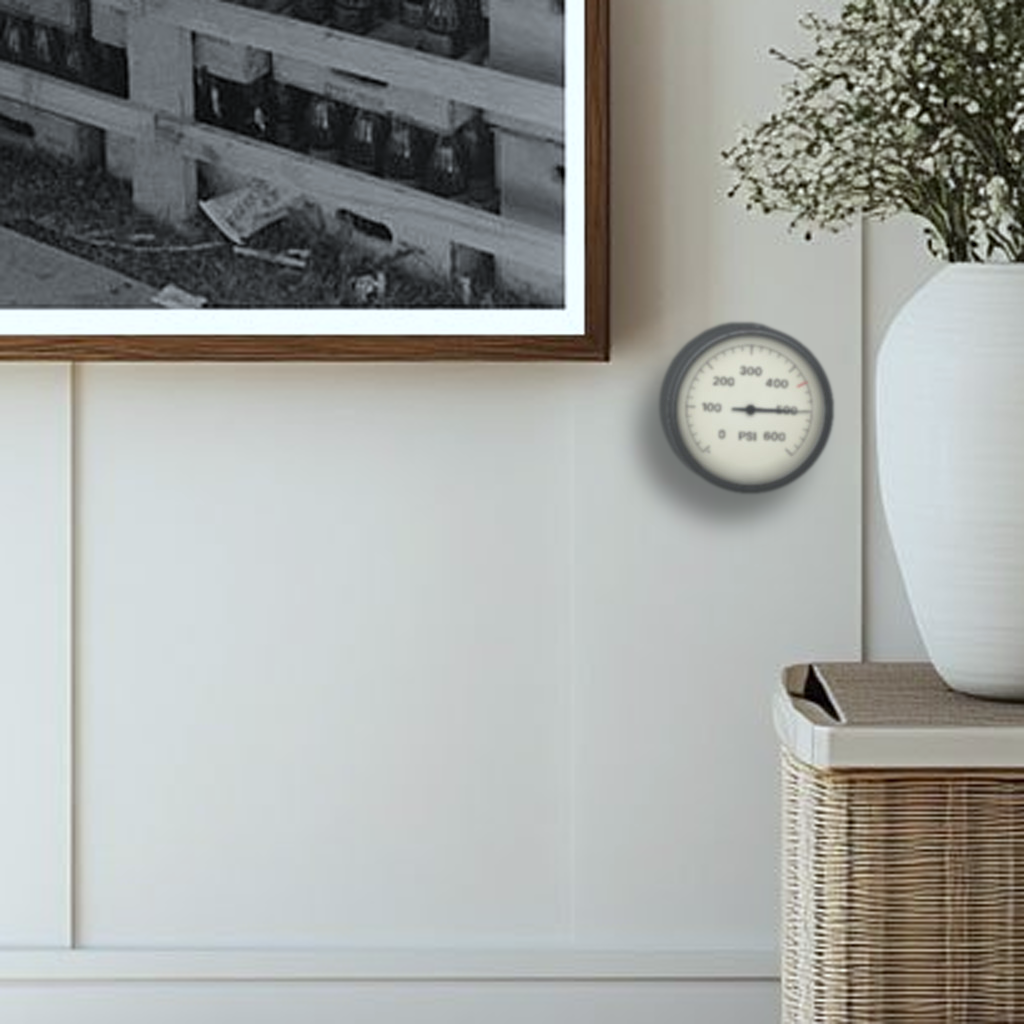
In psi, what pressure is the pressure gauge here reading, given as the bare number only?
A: 500
